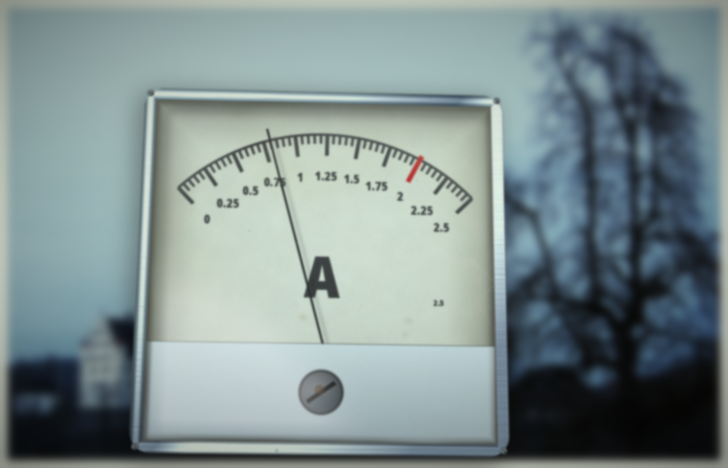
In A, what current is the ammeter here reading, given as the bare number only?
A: 0.8
